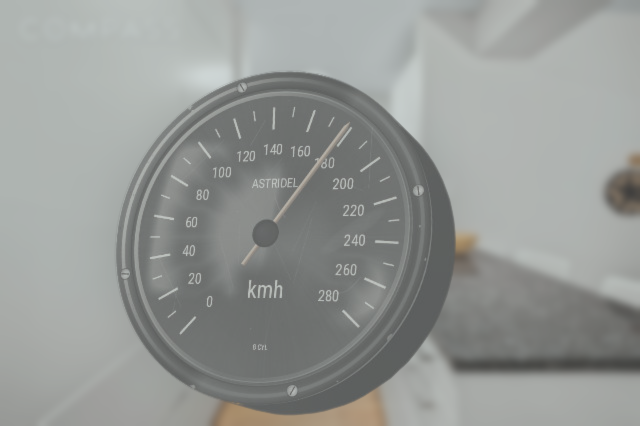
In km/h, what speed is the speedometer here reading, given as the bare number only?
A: 180
